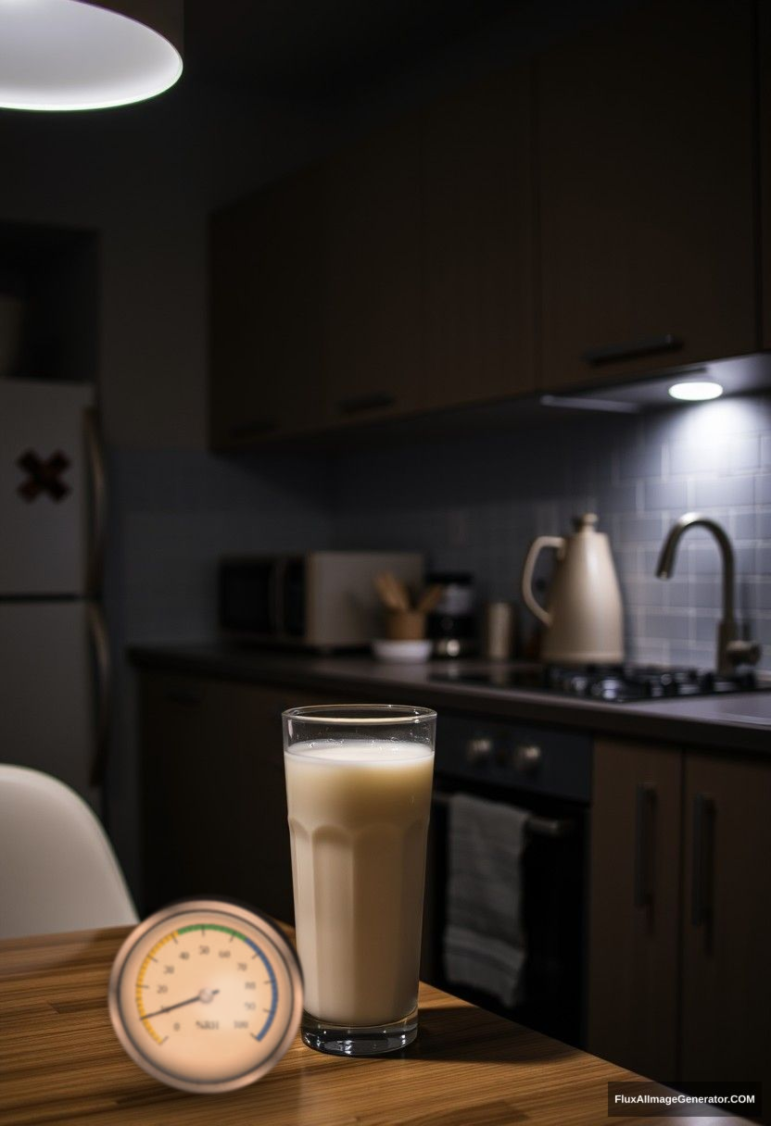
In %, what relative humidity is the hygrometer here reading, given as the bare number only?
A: 10
